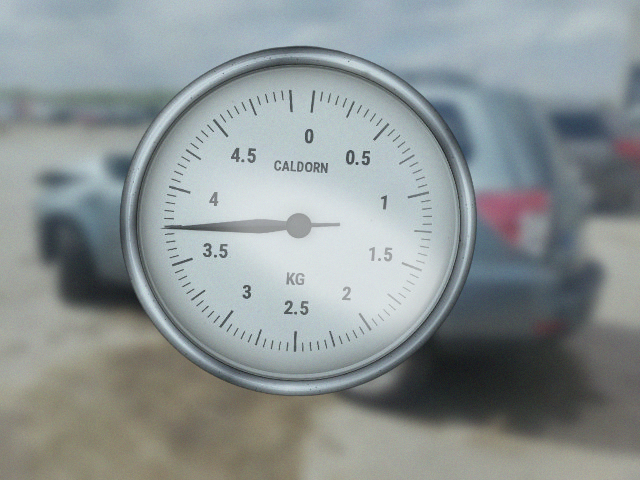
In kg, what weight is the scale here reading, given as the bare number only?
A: 3.75
